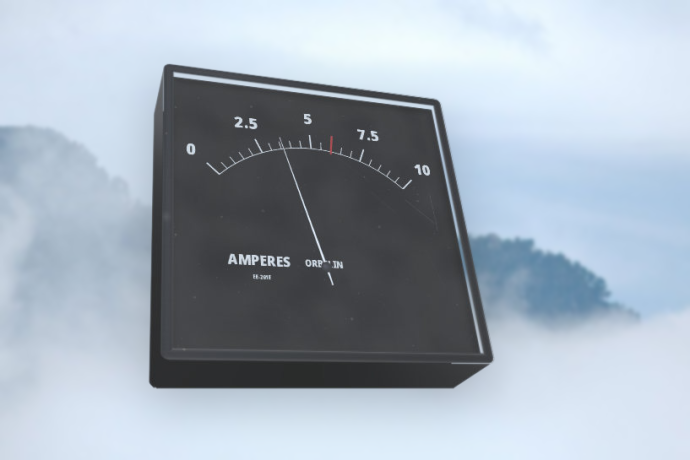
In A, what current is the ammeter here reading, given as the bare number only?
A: 3.5
